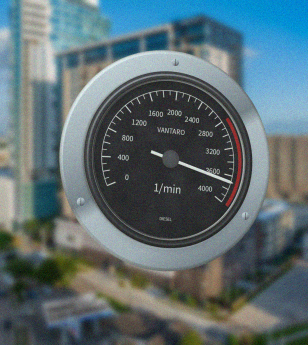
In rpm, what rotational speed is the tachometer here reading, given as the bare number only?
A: 3700
